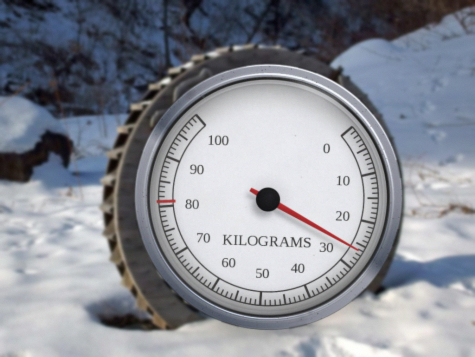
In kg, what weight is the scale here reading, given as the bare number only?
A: 26
